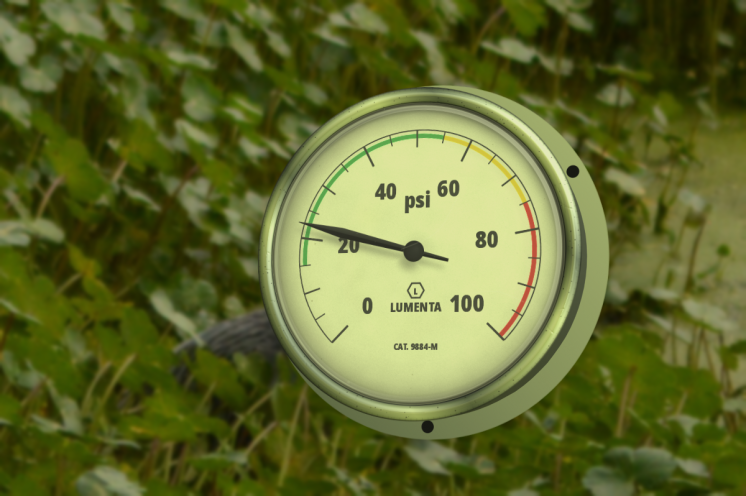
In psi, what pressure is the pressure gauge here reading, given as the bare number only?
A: 22.5
